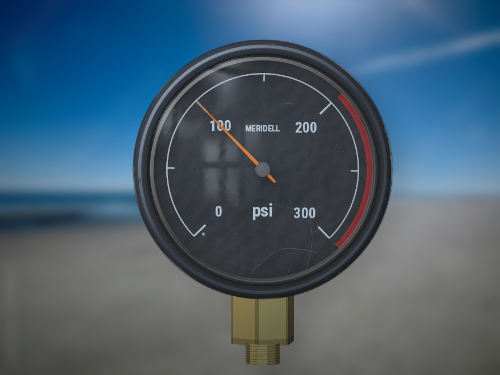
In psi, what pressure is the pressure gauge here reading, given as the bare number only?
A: 100
